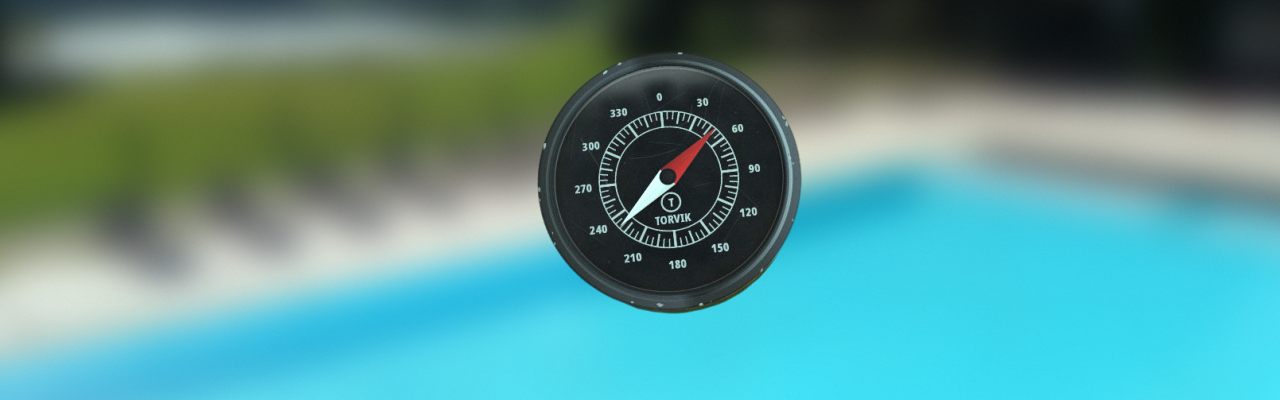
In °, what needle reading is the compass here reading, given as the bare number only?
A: 50
